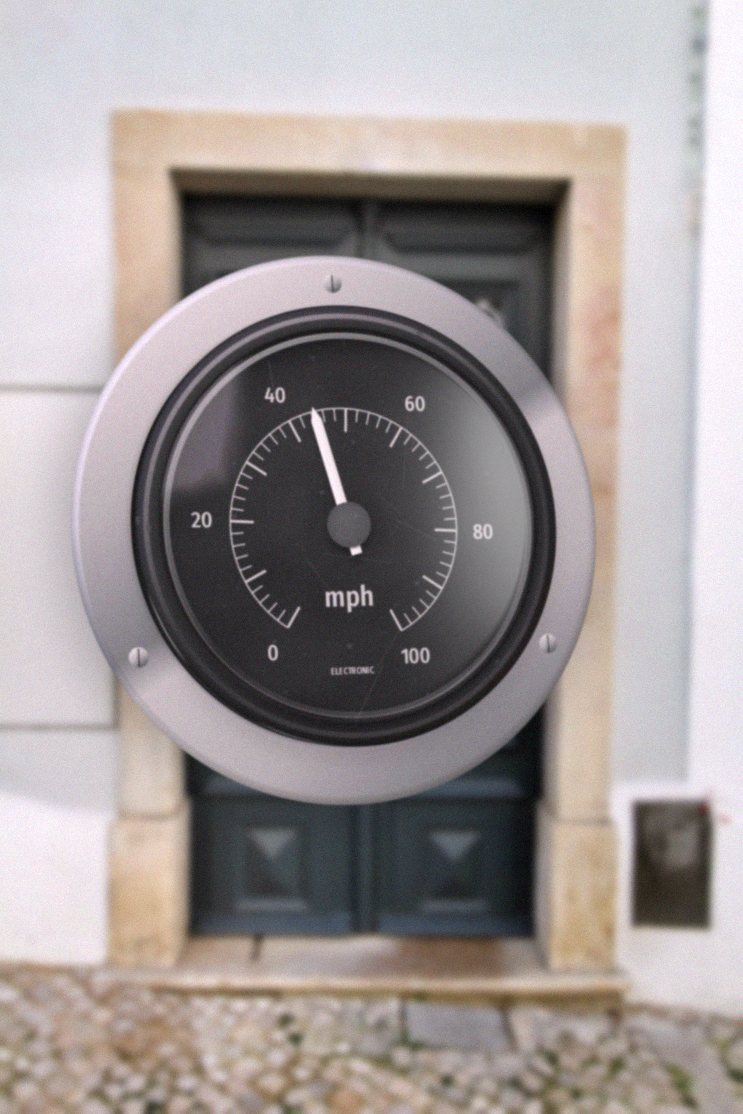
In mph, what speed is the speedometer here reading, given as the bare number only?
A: 44
